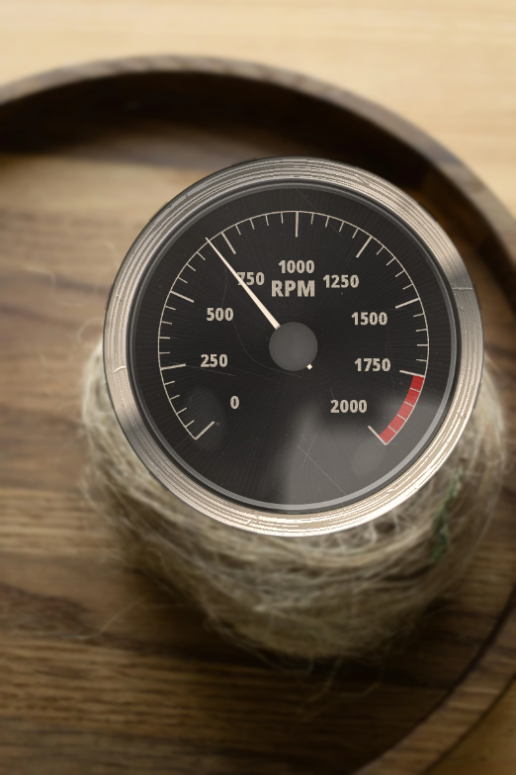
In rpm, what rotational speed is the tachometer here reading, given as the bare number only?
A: 700
